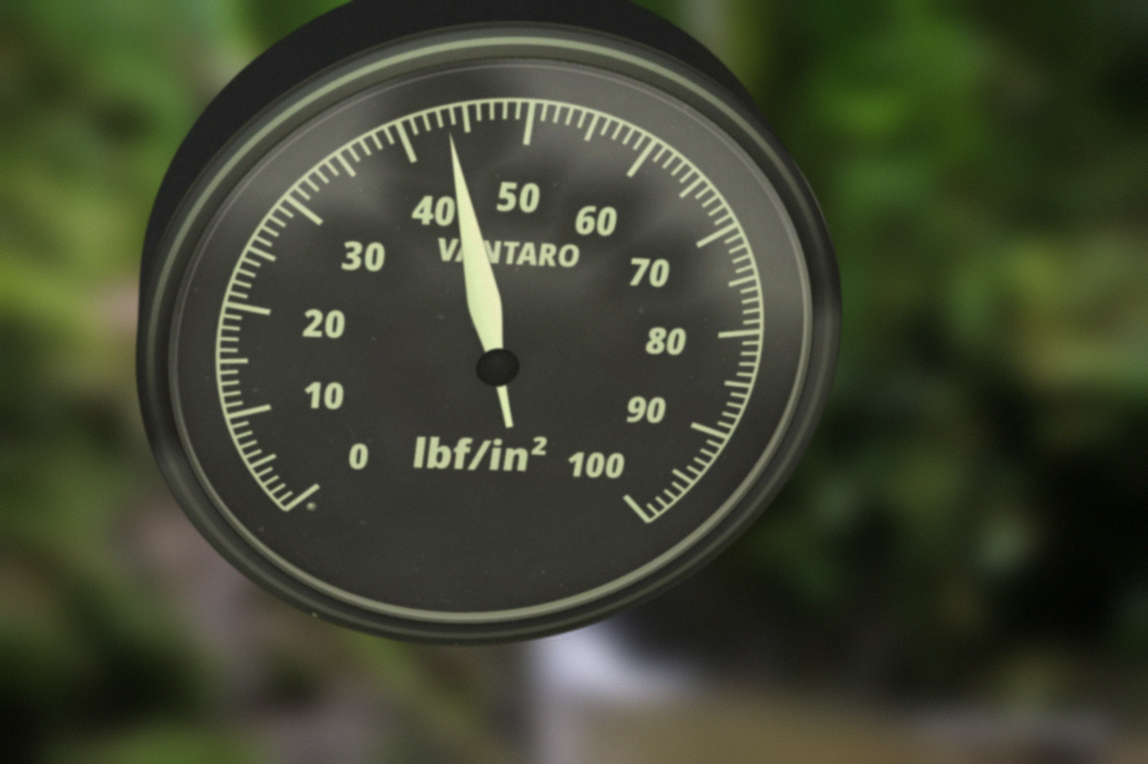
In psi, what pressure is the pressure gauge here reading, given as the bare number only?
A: 43.5
